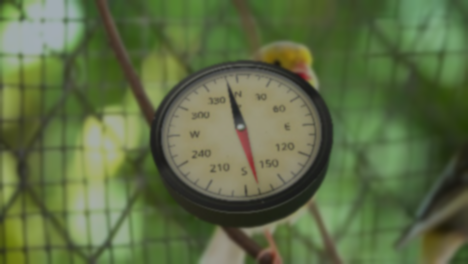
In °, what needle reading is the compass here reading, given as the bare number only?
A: 170
